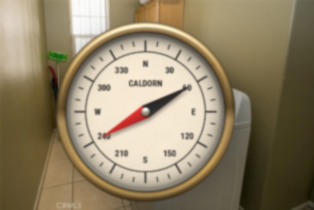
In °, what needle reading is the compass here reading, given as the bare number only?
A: 240
